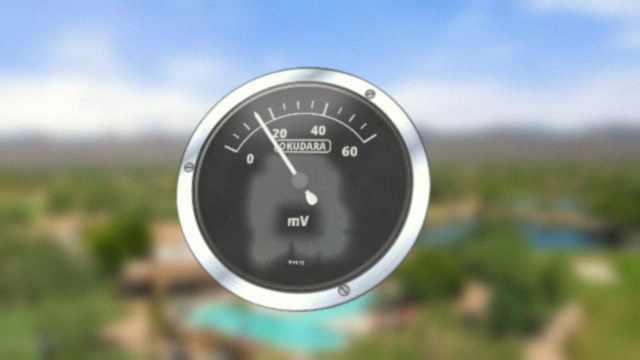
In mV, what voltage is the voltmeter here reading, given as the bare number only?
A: 15
